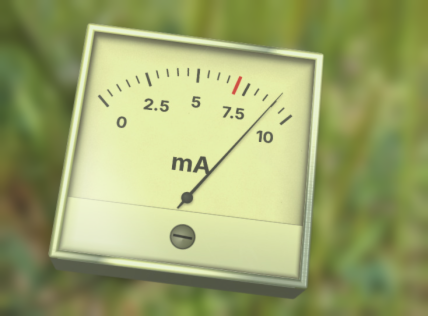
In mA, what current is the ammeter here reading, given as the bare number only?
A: 9
